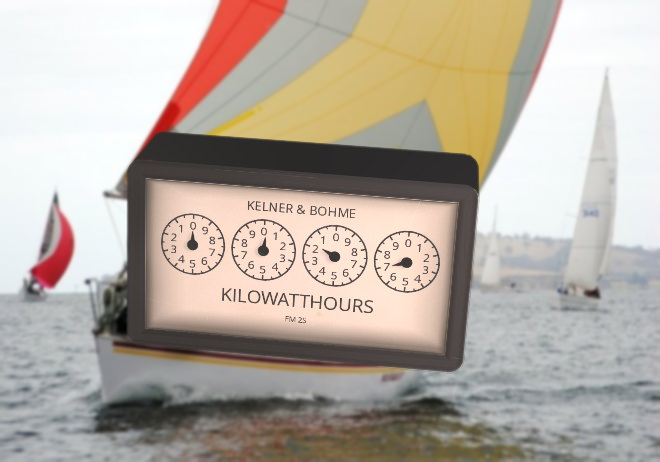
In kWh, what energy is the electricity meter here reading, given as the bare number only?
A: 17
